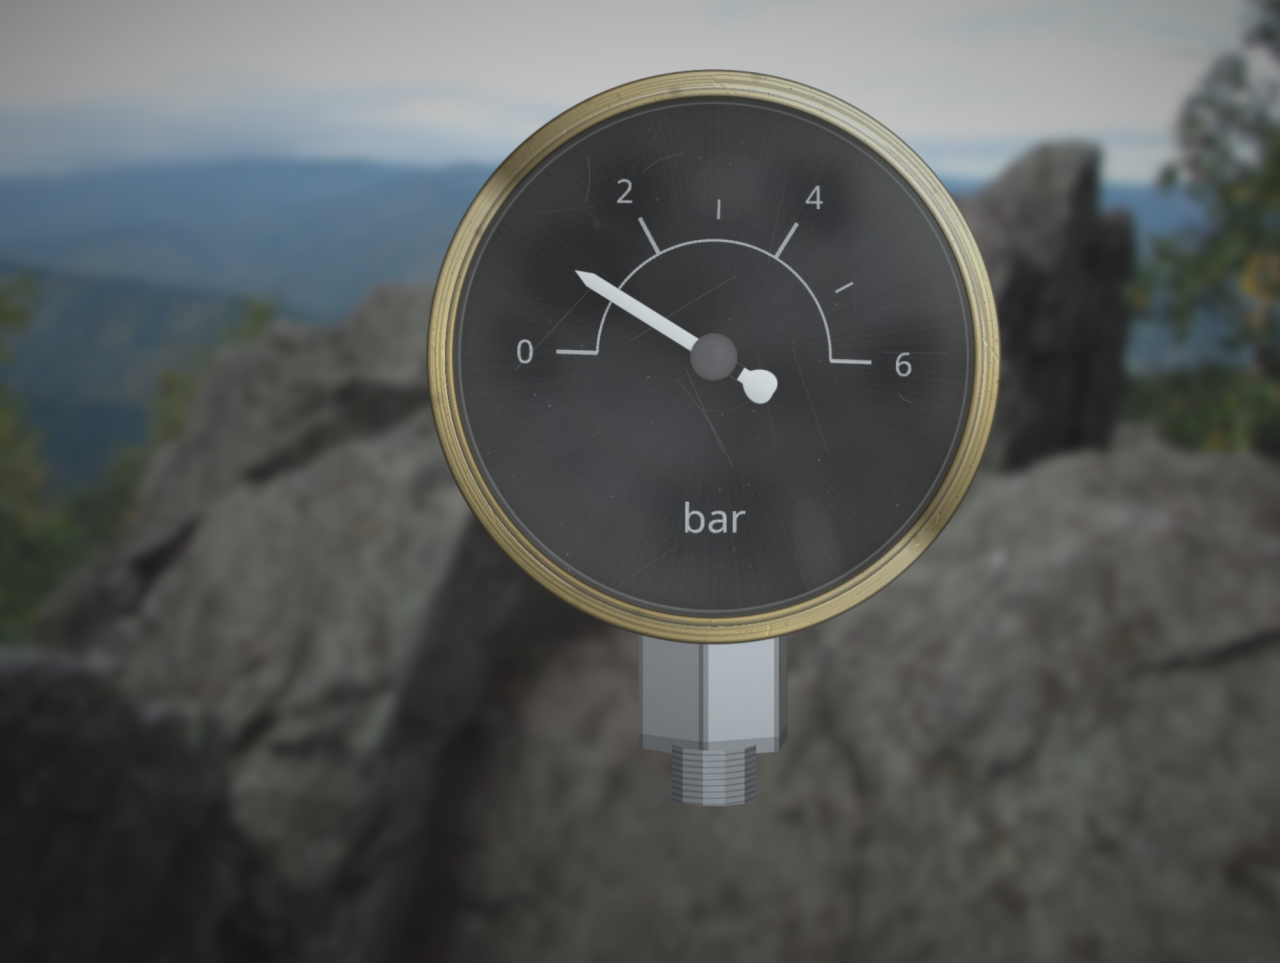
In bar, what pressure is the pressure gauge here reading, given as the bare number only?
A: 1
